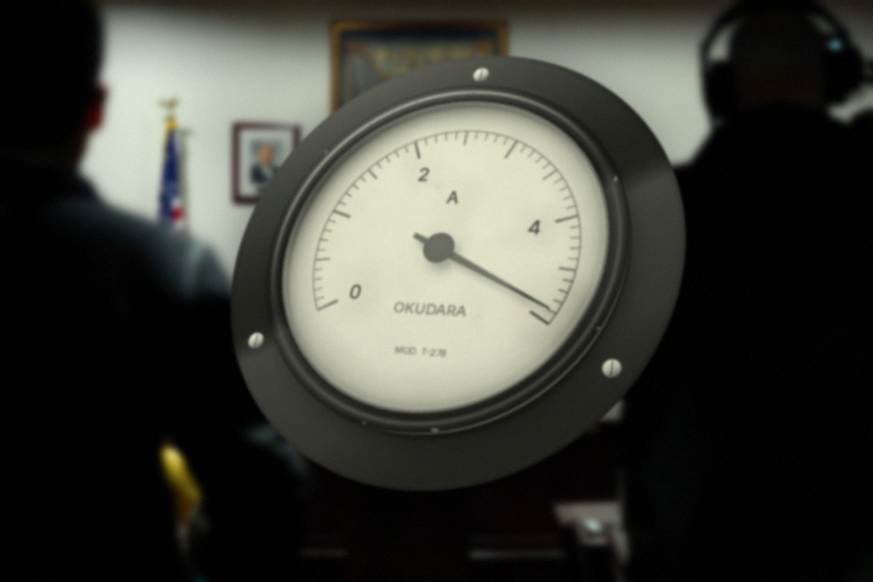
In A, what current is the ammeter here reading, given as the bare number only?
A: 4.9
